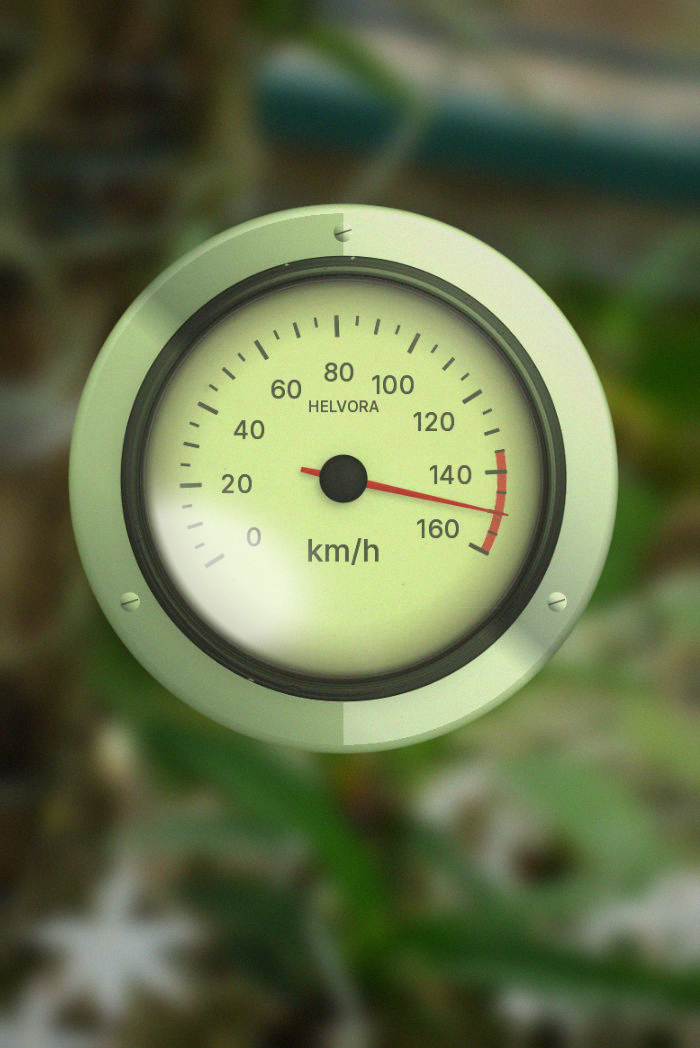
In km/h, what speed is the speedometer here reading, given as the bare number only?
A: 150
